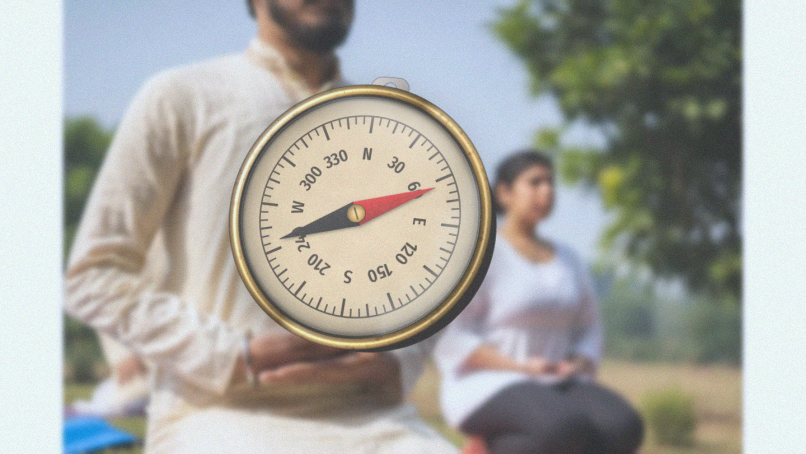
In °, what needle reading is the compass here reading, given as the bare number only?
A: 65
